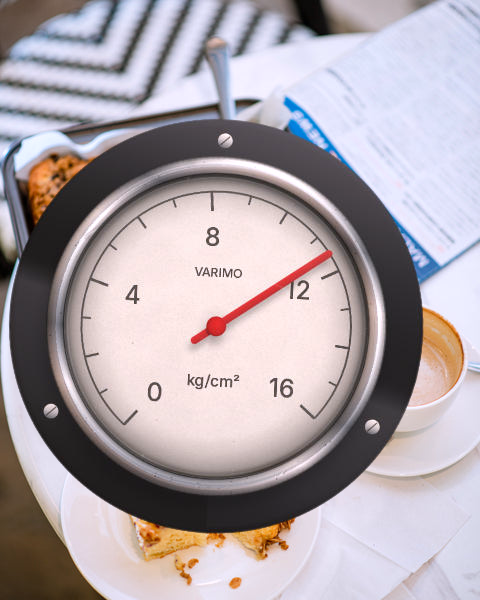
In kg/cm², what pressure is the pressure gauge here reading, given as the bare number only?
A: 11.5
